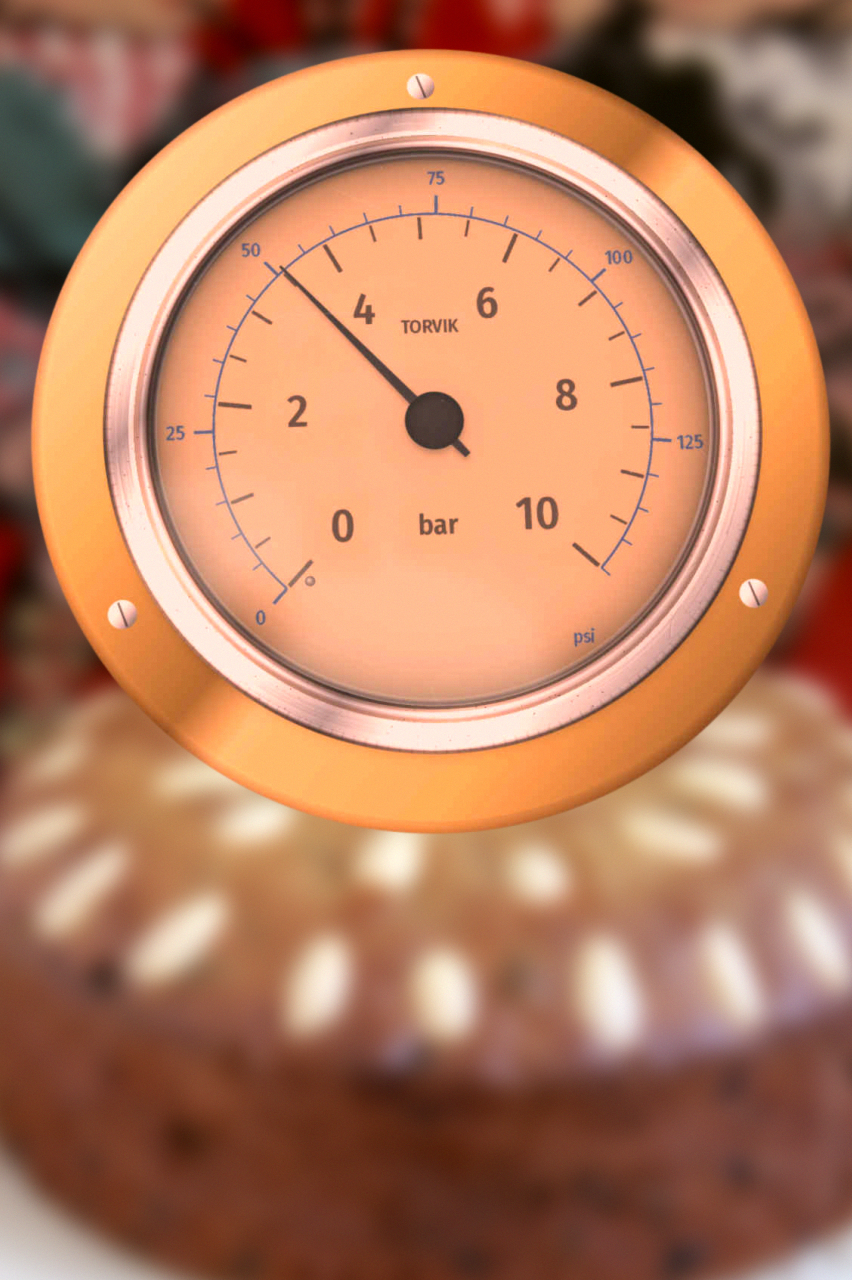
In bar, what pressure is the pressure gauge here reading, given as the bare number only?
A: 3.5
